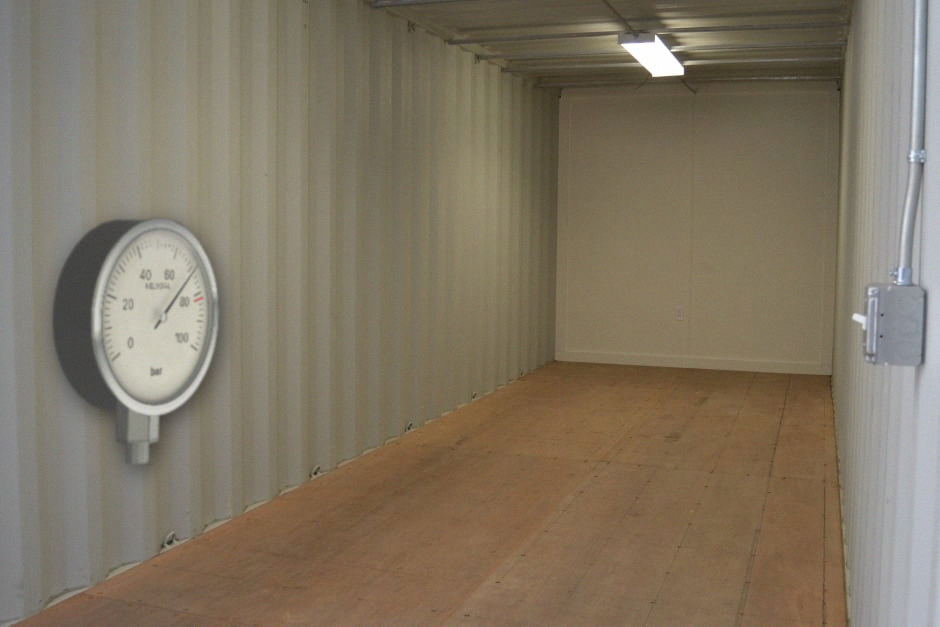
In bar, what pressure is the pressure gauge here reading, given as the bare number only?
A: 70
